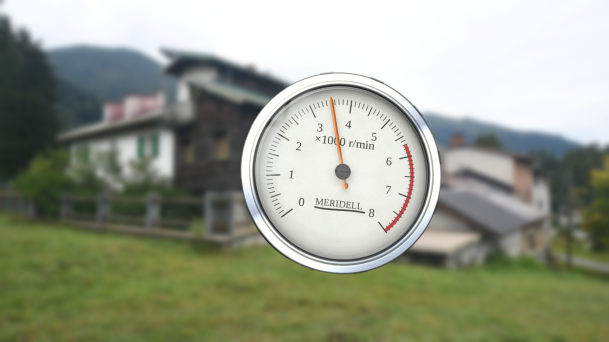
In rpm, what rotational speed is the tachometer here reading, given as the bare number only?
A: 3500
